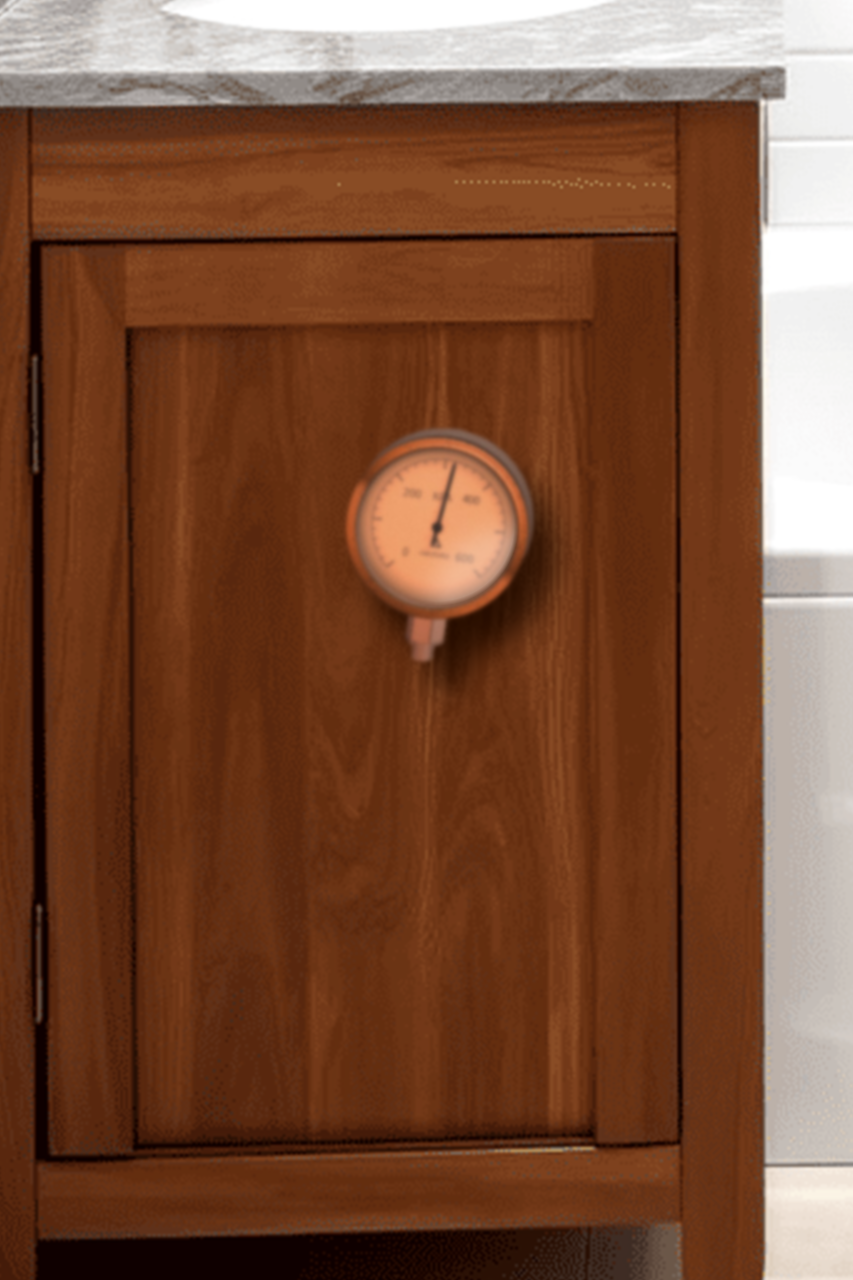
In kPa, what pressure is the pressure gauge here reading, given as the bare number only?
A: 320
